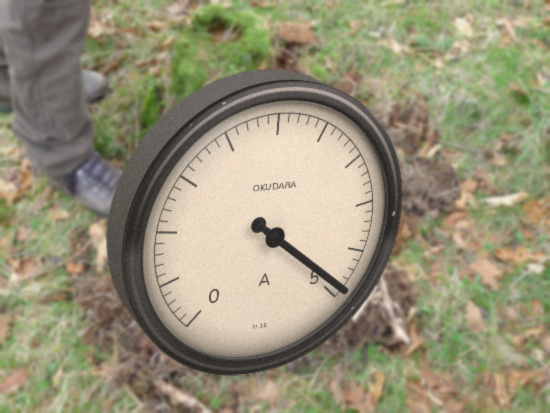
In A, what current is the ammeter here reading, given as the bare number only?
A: 4.9
